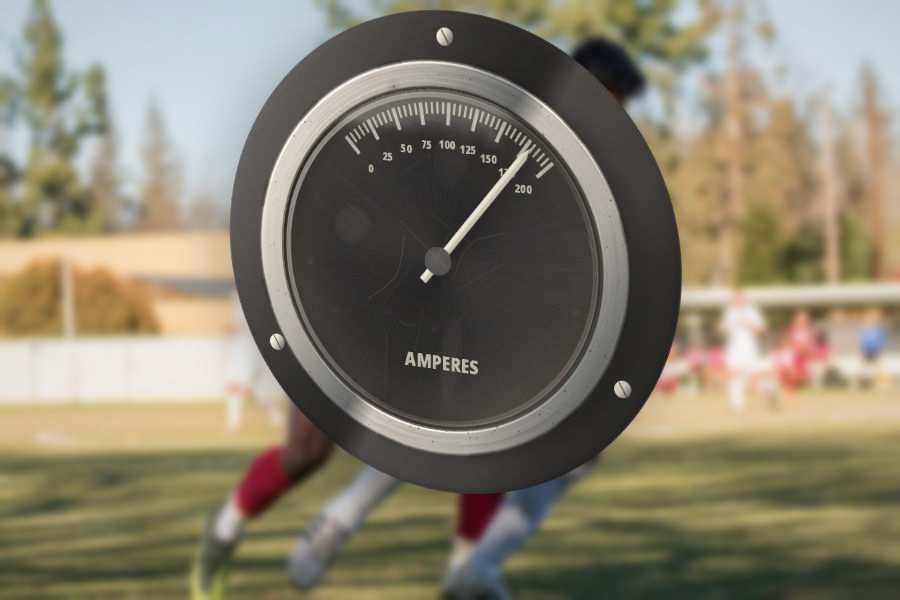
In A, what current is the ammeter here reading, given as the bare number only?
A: 180
